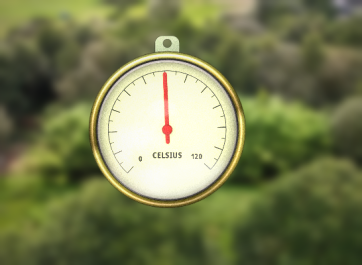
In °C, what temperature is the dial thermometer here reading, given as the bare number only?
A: 60
